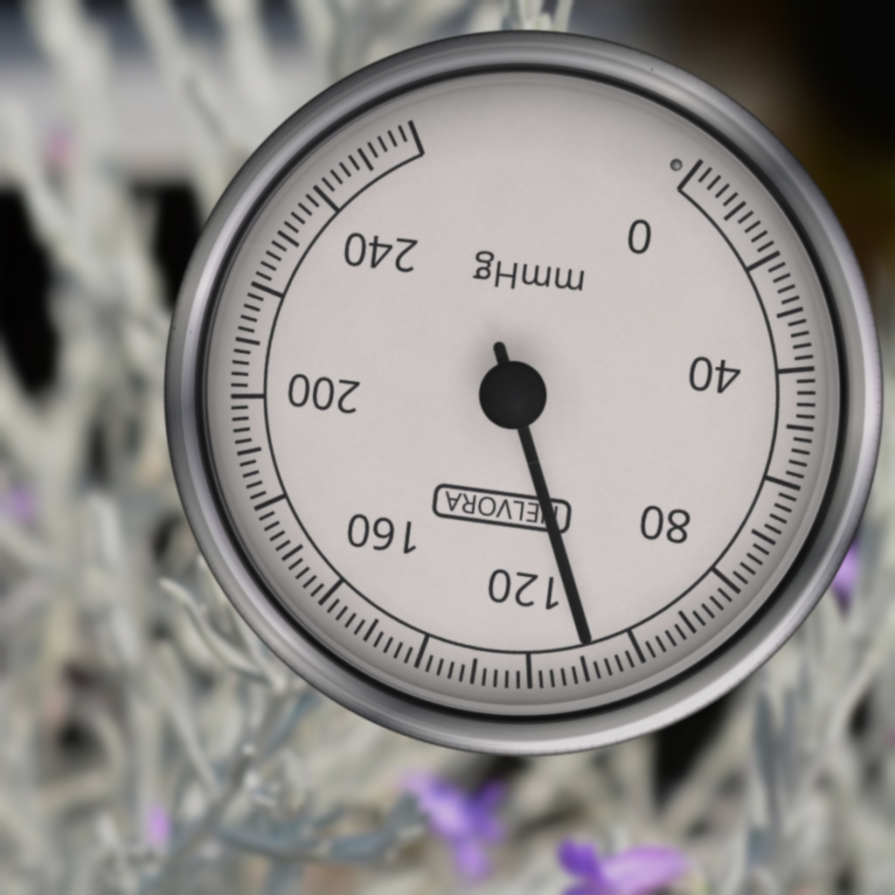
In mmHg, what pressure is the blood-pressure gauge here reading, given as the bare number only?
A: 108
